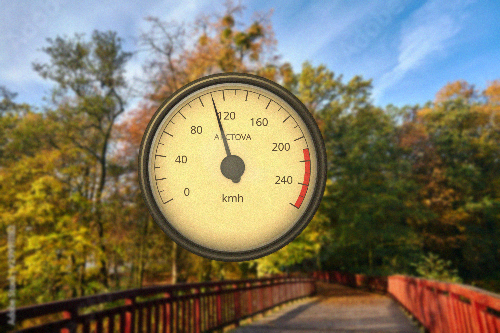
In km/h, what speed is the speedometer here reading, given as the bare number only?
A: 110
